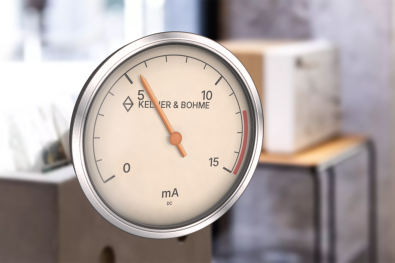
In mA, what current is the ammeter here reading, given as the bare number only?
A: 5.5
